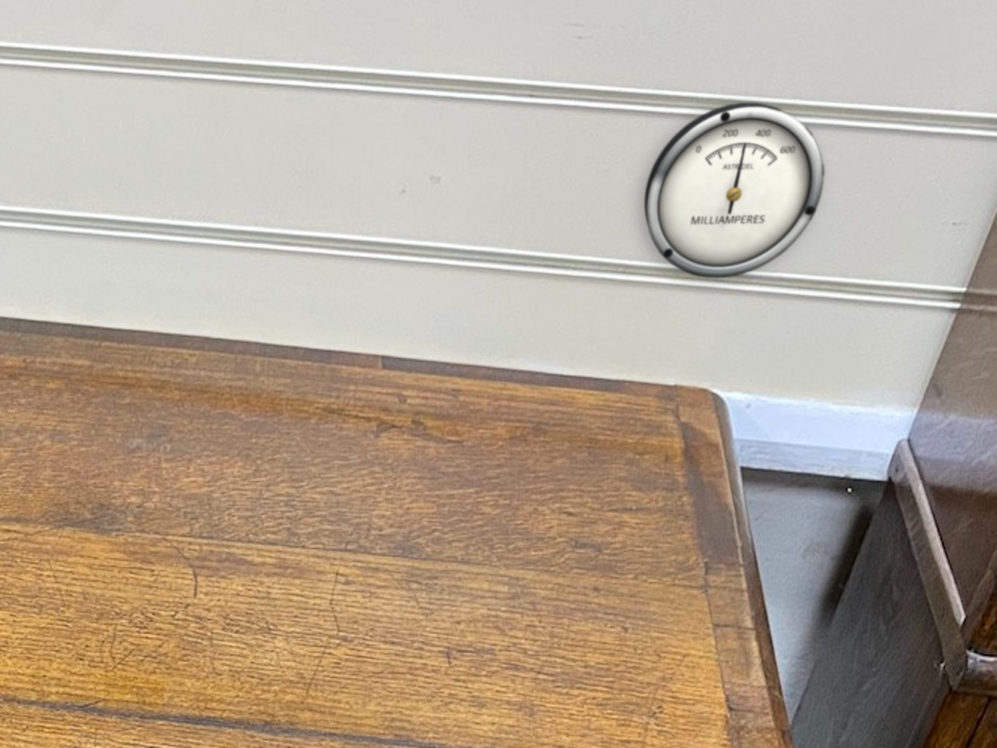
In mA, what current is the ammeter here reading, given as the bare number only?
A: 300
